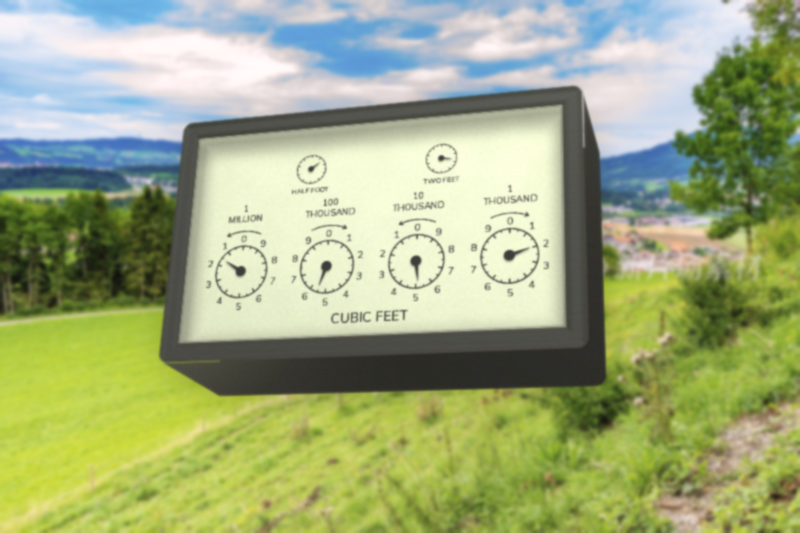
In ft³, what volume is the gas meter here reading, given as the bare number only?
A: 155200
